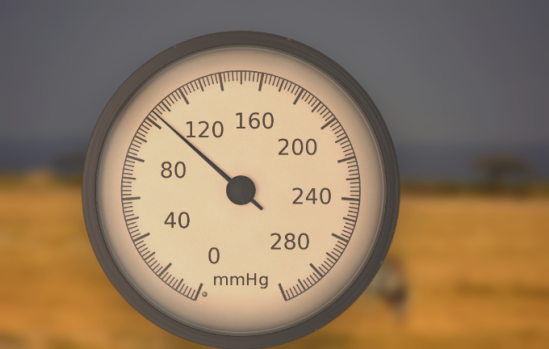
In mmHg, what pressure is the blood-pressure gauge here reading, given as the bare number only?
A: 104
